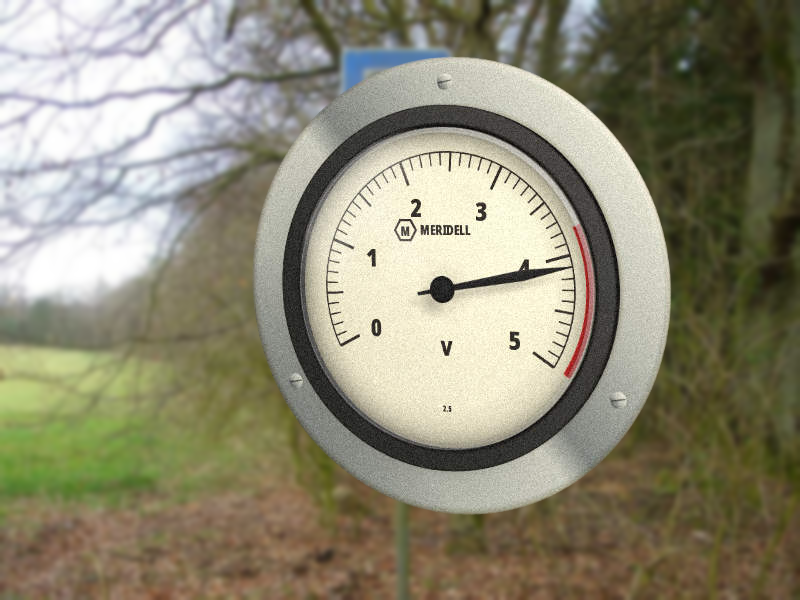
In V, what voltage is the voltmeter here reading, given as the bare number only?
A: 4.1
